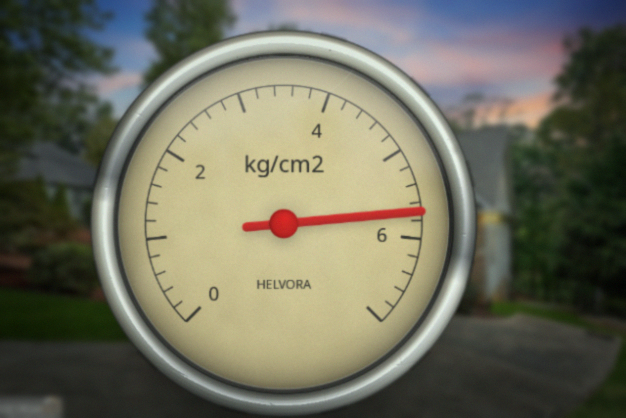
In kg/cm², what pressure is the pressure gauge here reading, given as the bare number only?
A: 5.7
